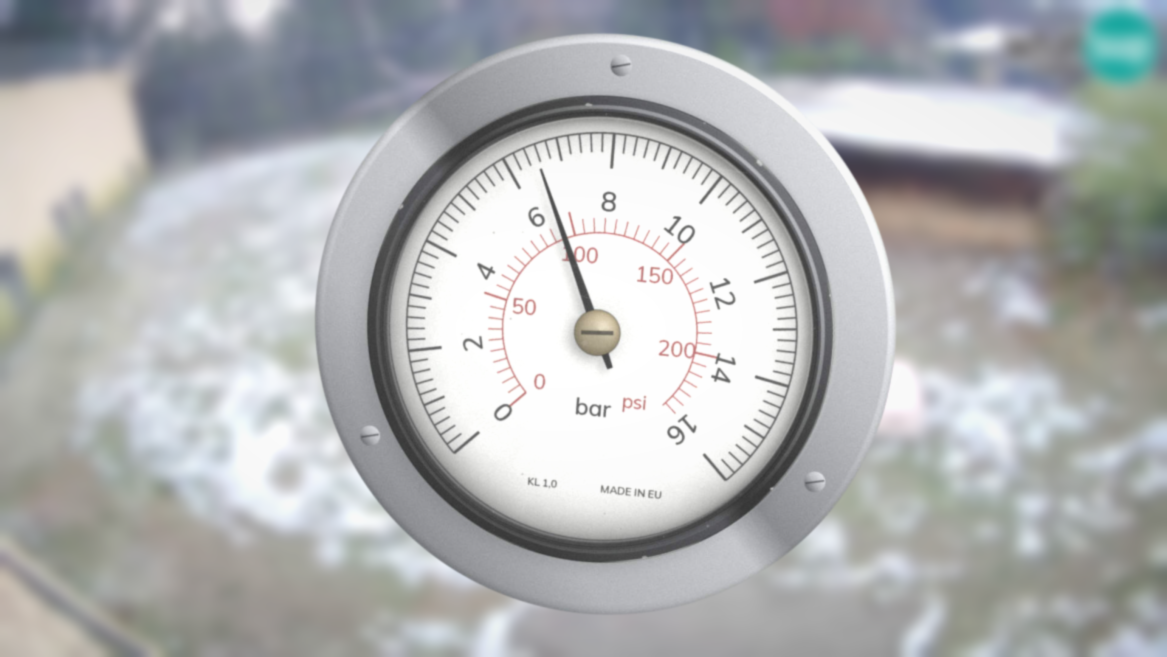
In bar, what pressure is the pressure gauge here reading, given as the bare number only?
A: 6.6
